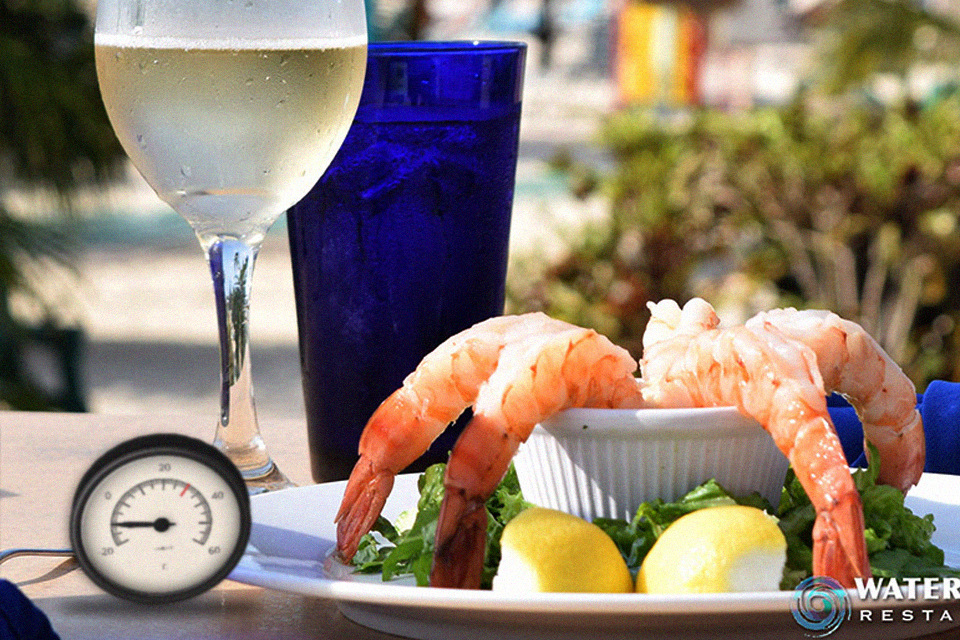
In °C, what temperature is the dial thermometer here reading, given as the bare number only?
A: -10
